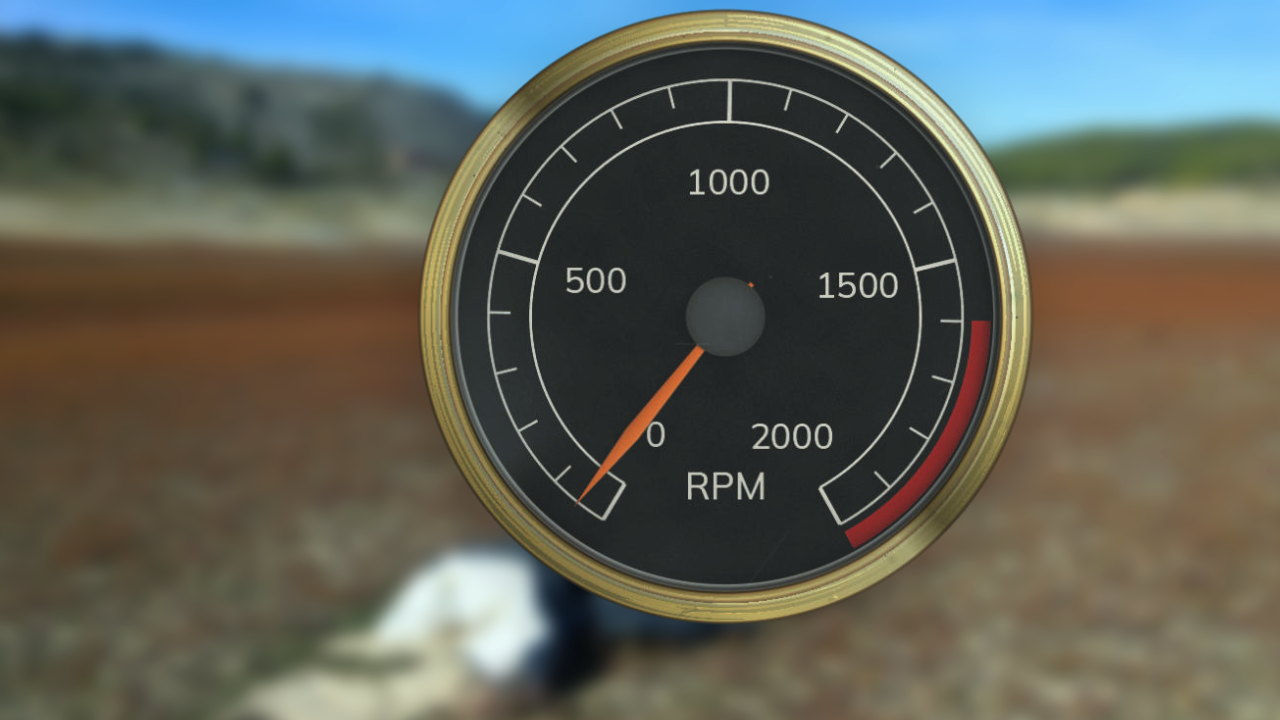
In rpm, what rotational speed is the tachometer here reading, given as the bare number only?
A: 50
